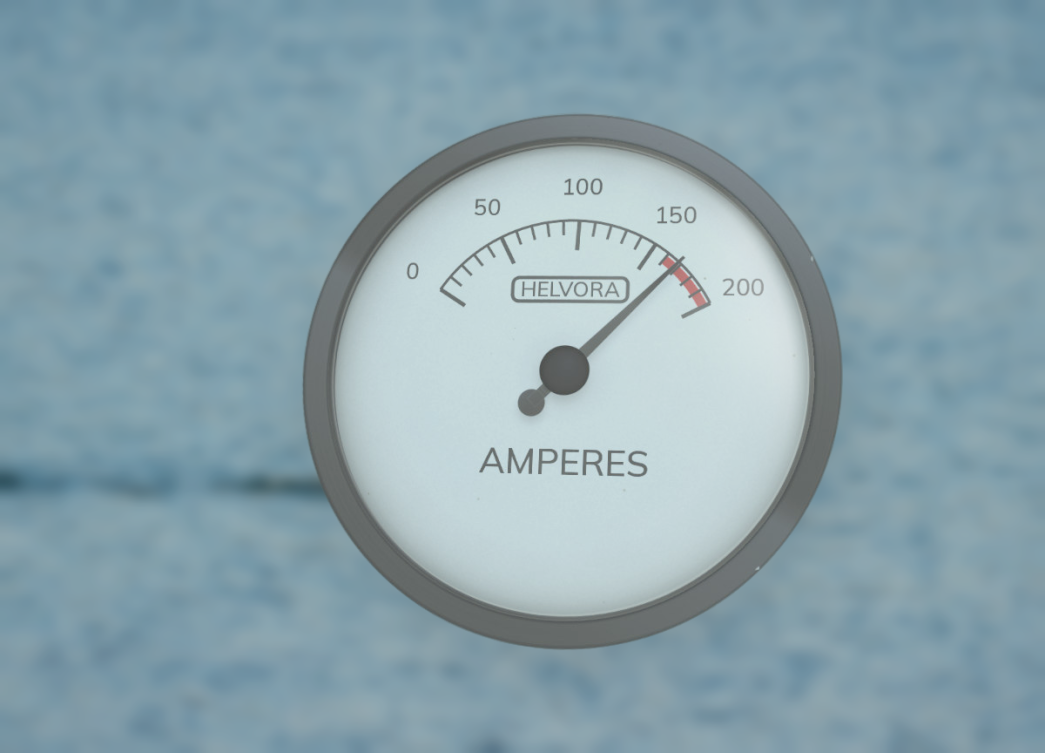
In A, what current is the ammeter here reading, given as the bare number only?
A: 170
